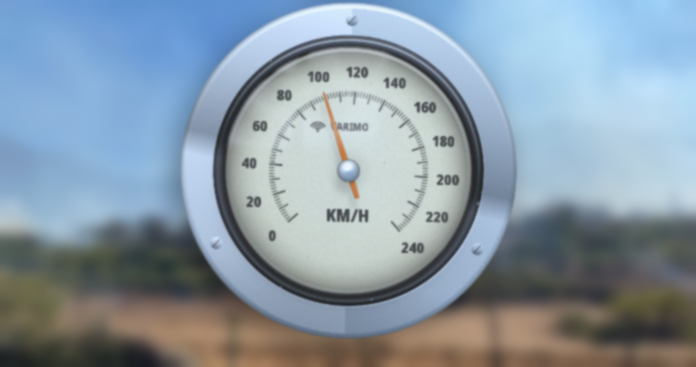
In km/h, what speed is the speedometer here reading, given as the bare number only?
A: 100
